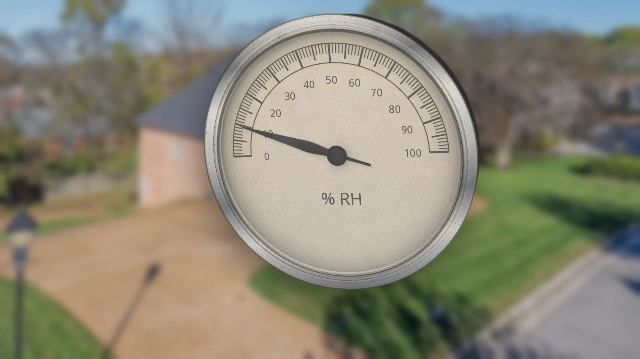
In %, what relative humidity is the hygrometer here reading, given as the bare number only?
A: 10
